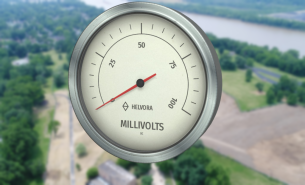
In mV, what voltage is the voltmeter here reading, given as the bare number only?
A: 0
